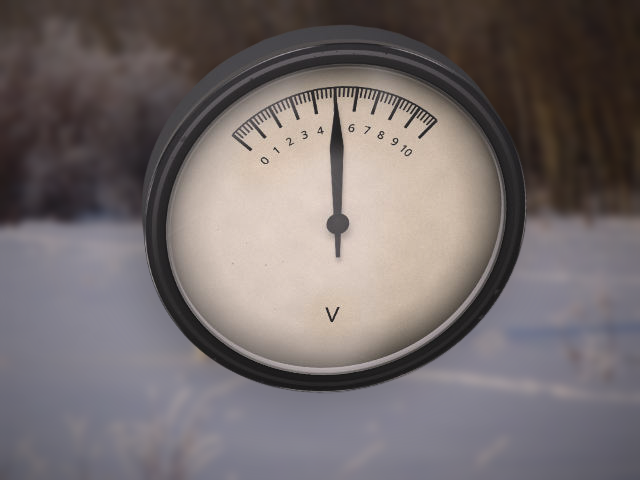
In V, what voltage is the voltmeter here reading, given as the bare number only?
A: 5
